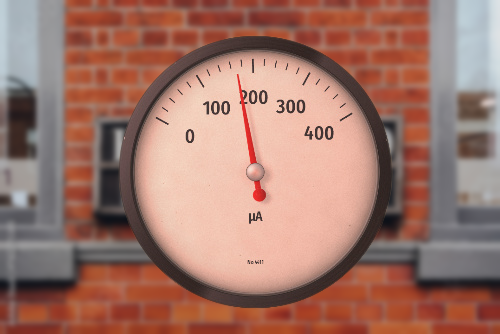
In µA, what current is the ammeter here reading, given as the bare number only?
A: 170
